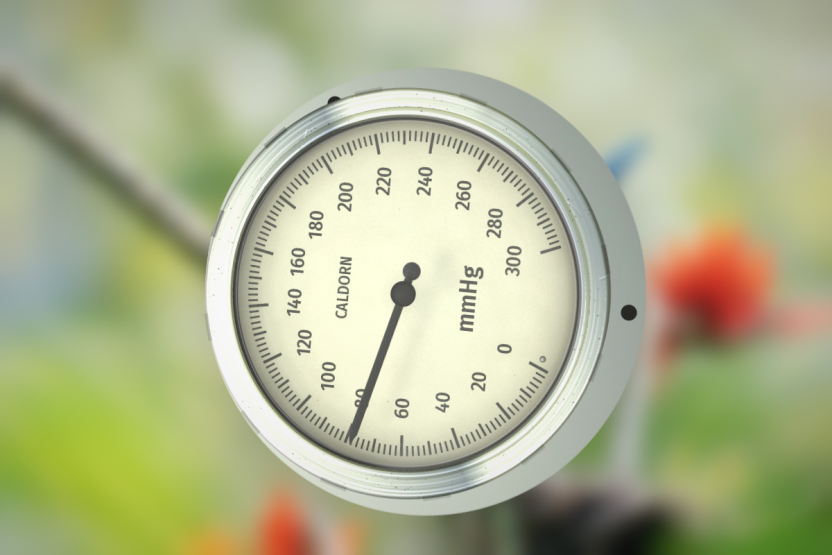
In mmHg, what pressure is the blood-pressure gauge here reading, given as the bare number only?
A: 78
